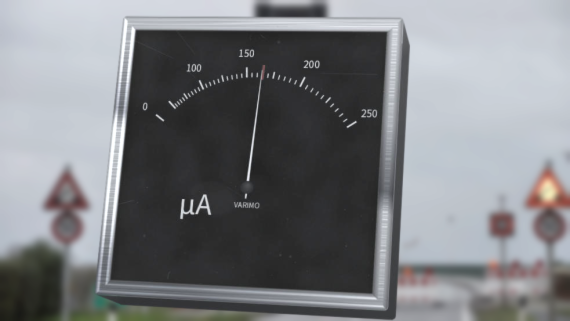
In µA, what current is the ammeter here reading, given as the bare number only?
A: 165
